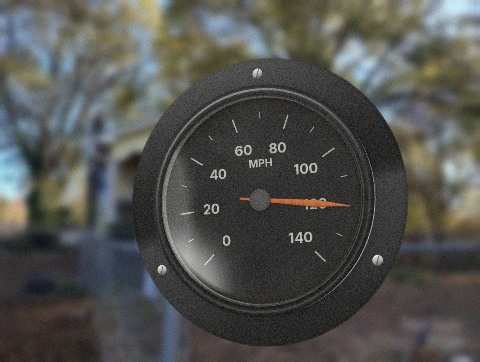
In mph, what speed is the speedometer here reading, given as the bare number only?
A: 120
